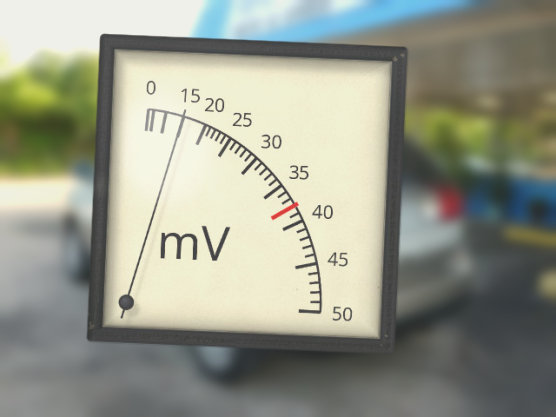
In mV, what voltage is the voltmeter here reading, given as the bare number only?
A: 15
